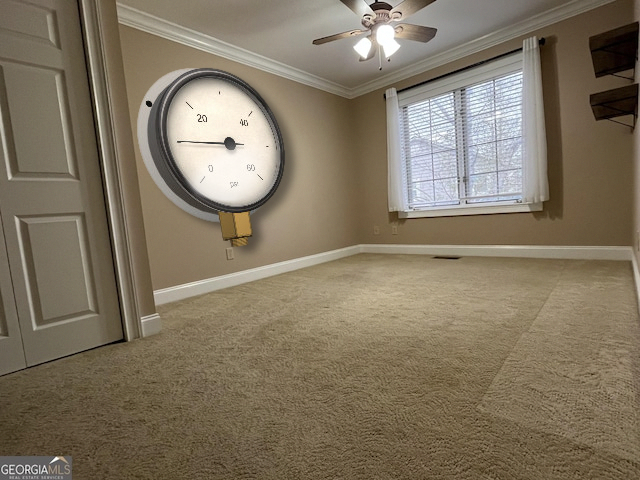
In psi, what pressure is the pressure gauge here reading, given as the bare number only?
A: 10
